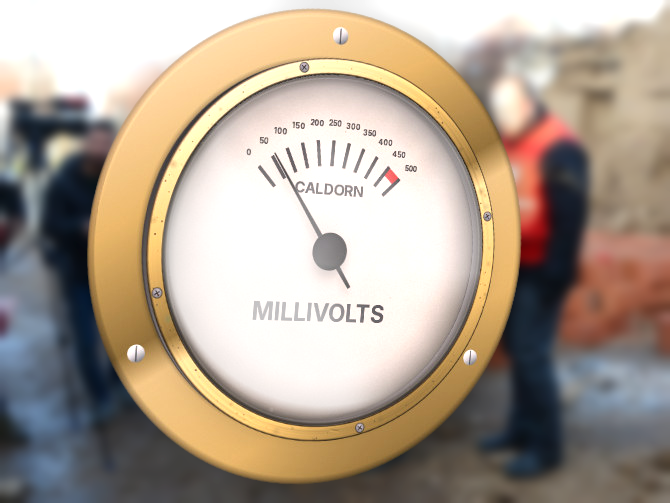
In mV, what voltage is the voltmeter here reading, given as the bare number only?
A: 50
